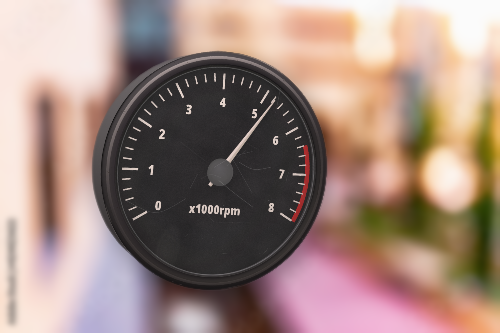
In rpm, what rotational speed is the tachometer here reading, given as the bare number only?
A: 5200
